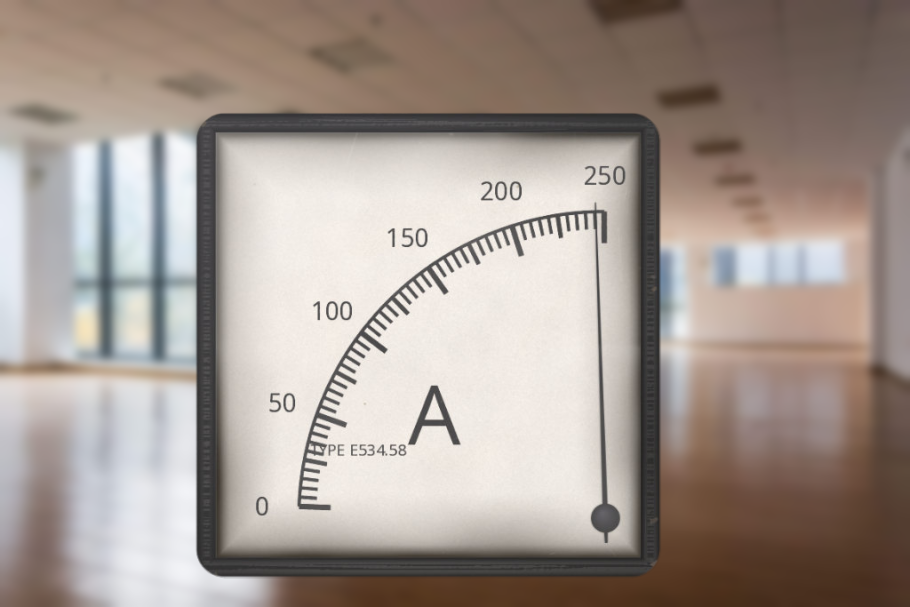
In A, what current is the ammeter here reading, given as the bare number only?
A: 245
